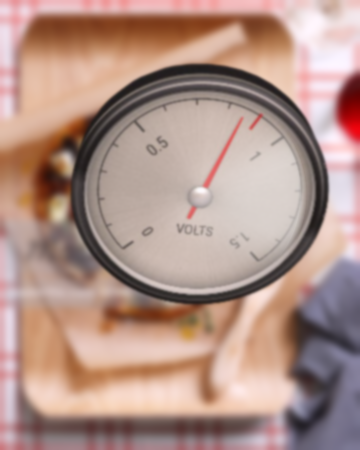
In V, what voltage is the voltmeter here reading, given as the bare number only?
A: 0.85
